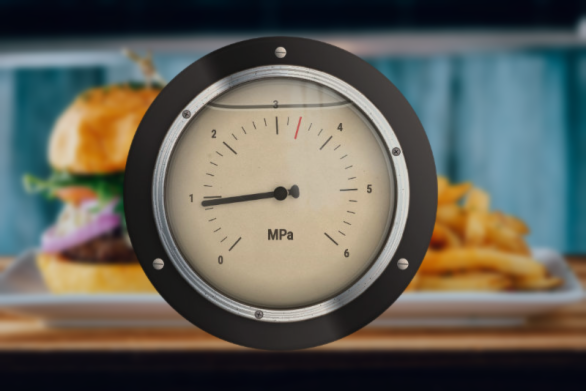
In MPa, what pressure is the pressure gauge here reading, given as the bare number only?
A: 0.9
